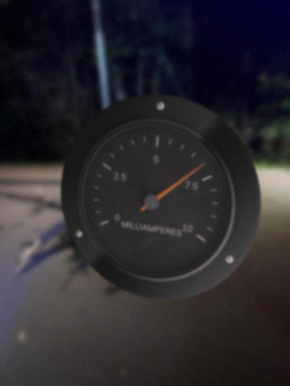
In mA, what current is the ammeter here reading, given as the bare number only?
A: 7
